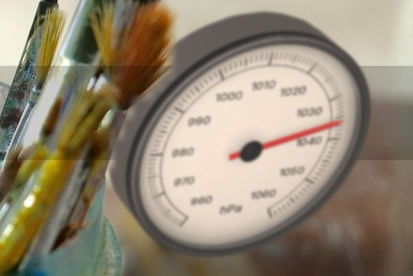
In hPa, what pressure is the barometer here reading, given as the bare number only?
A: 1035
